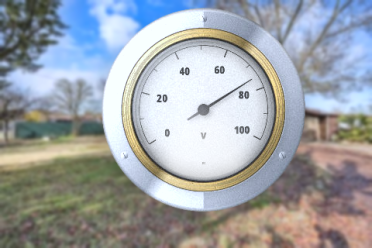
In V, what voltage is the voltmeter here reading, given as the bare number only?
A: 75
